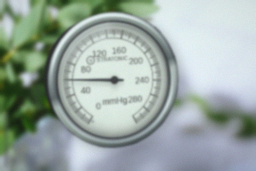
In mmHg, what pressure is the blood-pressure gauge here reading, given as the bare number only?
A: 60
